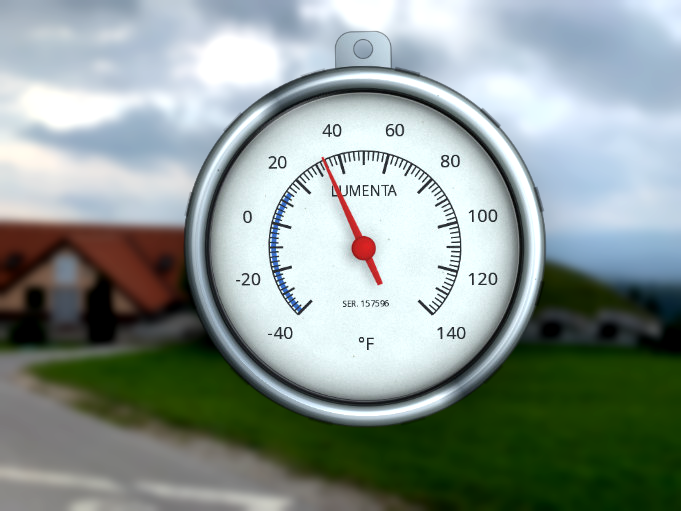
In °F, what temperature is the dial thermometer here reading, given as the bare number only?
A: 34
